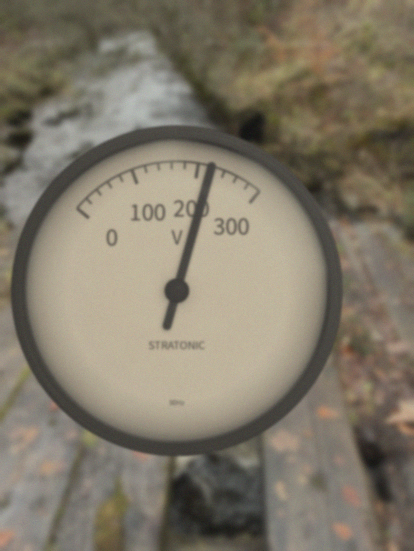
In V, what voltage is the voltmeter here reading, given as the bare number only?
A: 220
